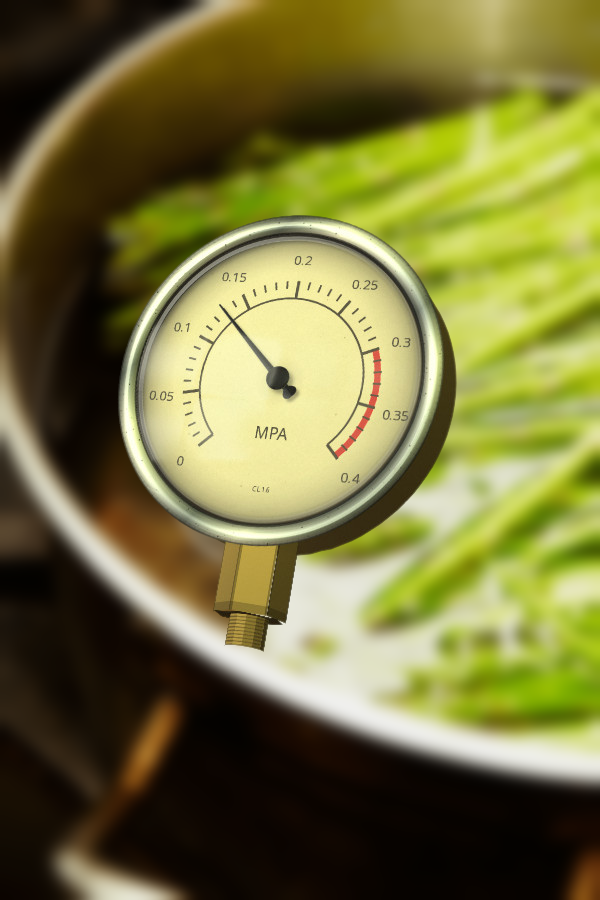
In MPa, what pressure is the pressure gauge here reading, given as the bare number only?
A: 0.13
